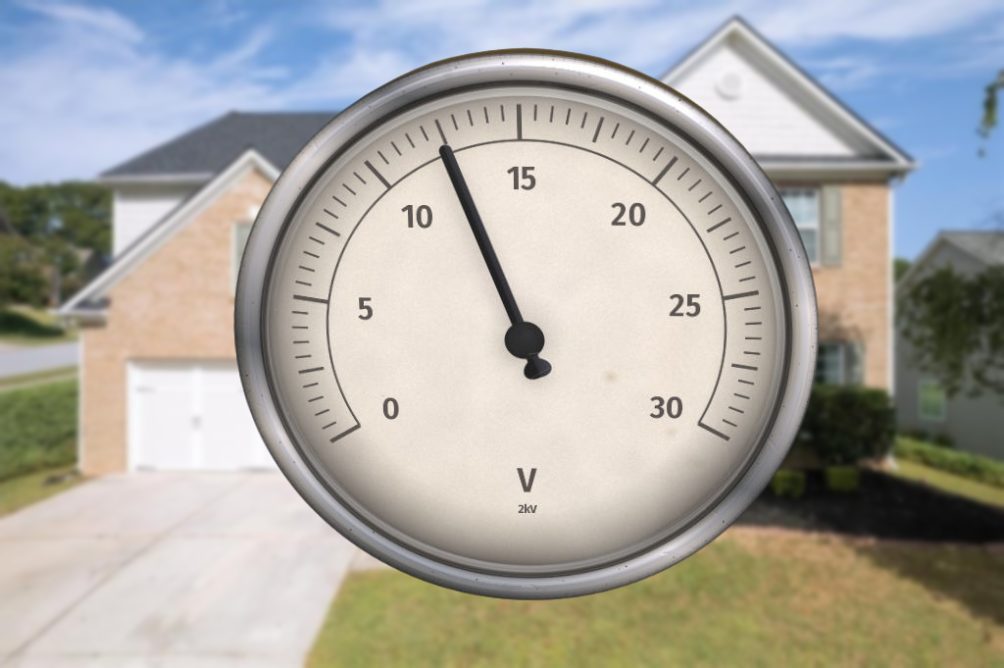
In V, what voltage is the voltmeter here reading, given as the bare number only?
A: 12.5
